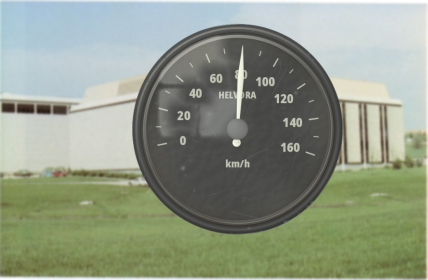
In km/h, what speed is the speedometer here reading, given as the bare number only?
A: 80
